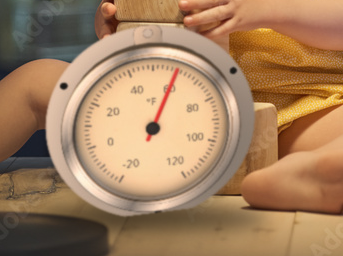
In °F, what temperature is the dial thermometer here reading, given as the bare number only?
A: 60
